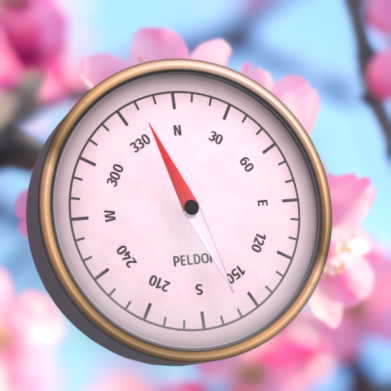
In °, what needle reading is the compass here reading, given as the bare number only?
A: 340
